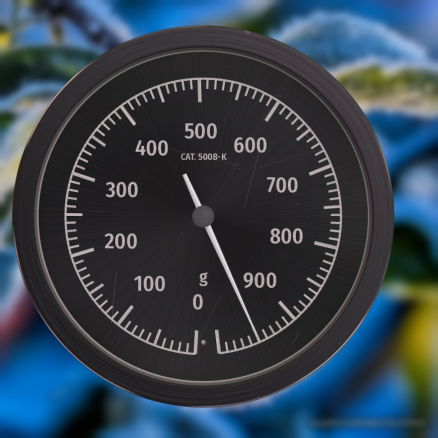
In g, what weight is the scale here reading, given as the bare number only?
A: 950
